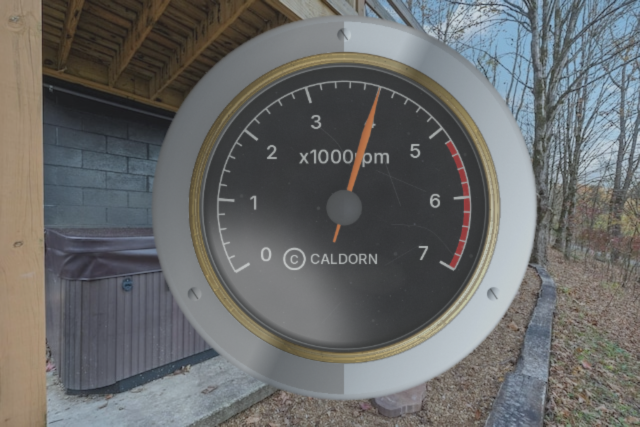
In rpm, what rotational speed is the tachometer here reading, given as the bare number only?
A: 4000
